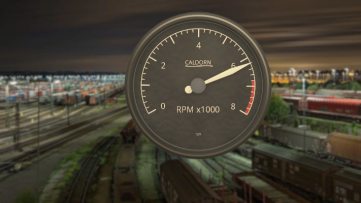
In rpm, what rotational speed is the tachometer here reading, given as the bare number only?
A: 6200
